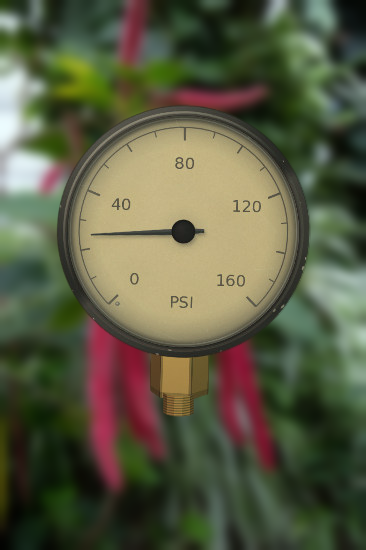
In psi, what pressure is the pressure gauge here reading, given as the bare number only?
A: 25
